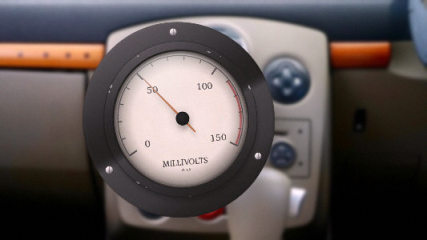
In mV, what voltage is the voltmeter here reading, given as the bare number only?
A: 50
